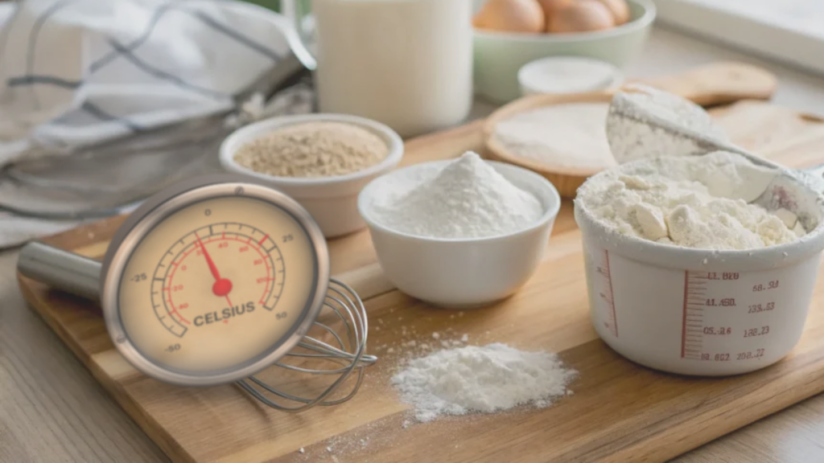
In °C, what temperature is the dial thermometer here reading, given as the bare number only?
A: -5
